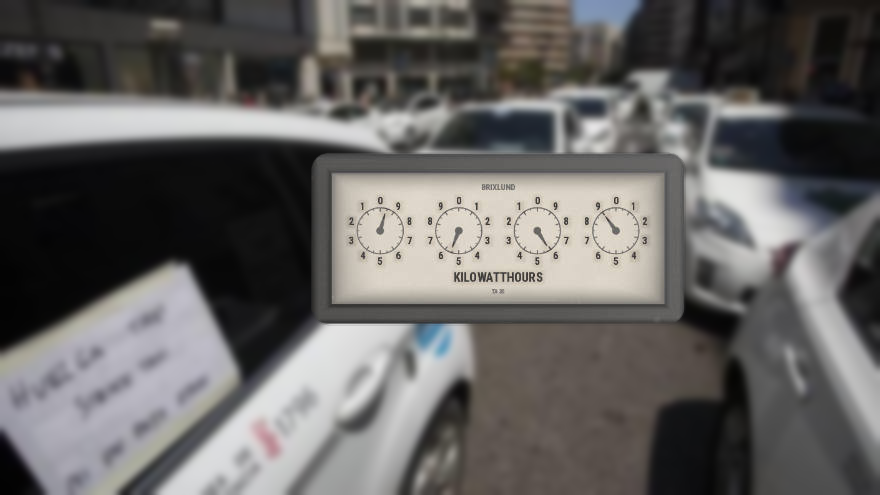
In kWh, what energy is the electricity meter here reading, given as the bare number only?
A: 9559
